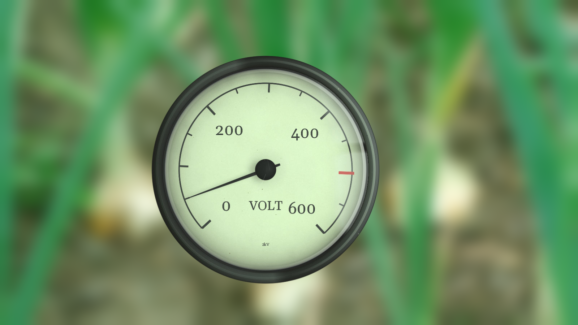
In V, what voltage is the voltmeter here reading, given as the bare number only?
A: 50
